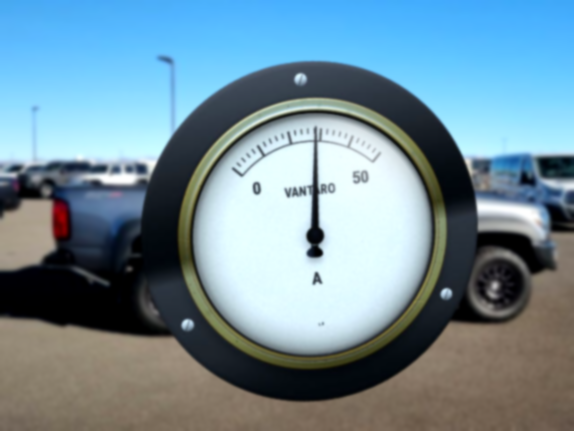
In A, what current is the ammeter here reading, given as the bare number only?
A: 28
